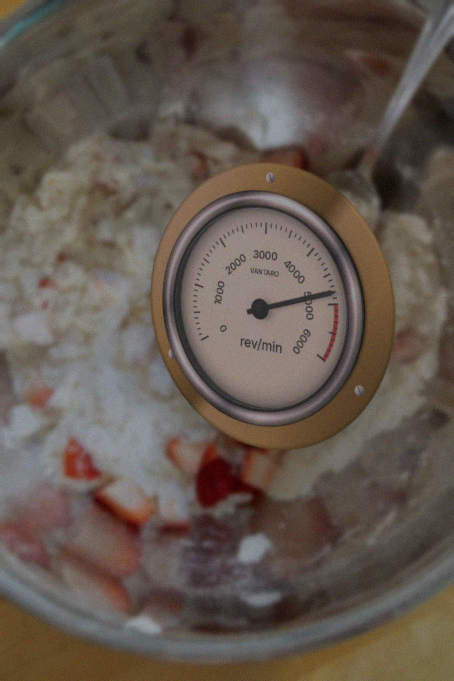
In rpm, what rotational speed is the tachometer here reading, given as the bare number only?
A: 4800
